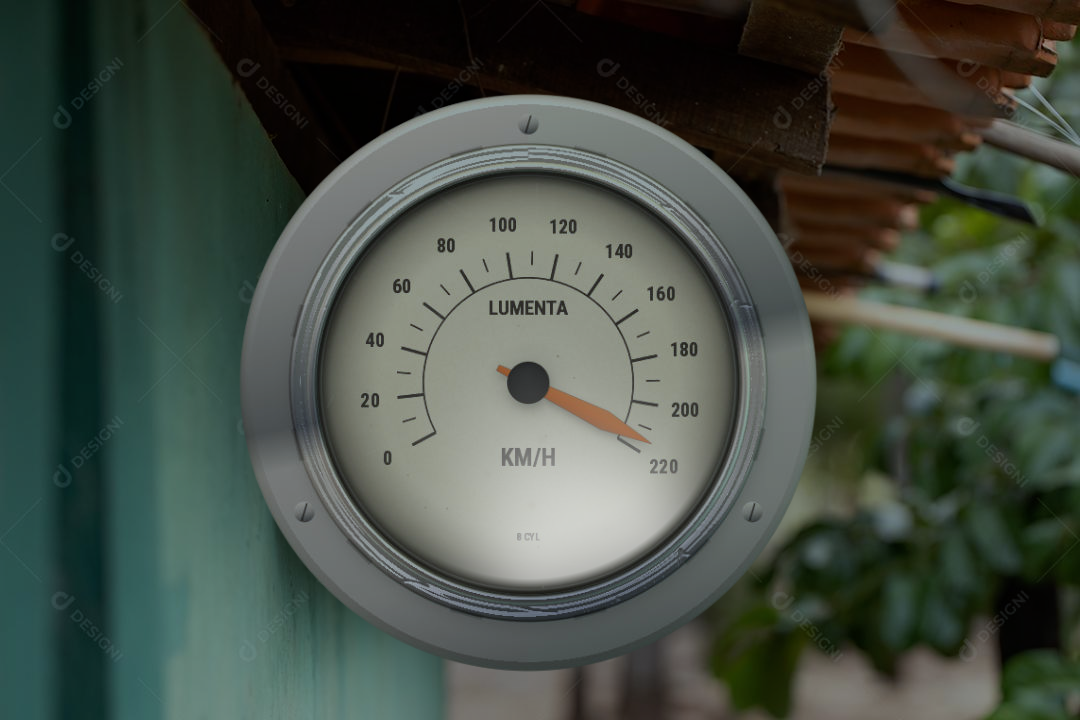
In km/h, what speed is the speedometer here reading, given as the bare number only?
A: 215
